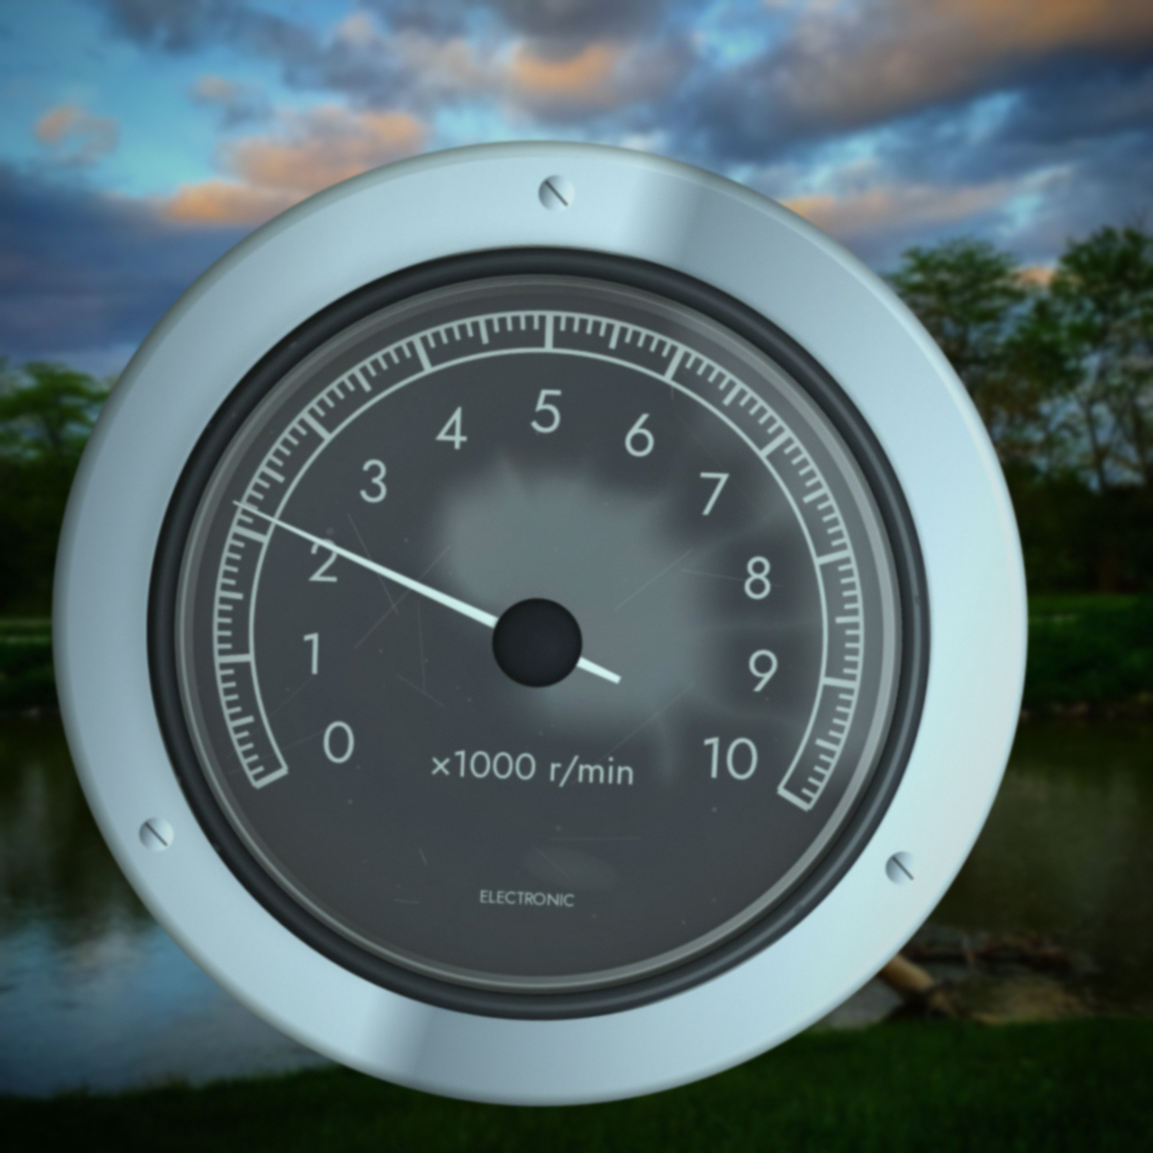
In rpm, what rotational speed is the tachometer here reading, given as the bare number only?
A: 2200
